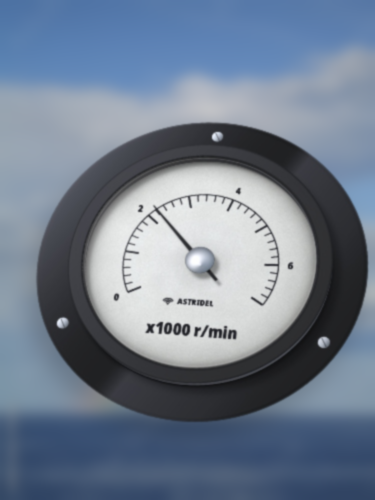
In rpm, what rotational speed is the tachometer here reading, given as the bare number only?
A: 2200
